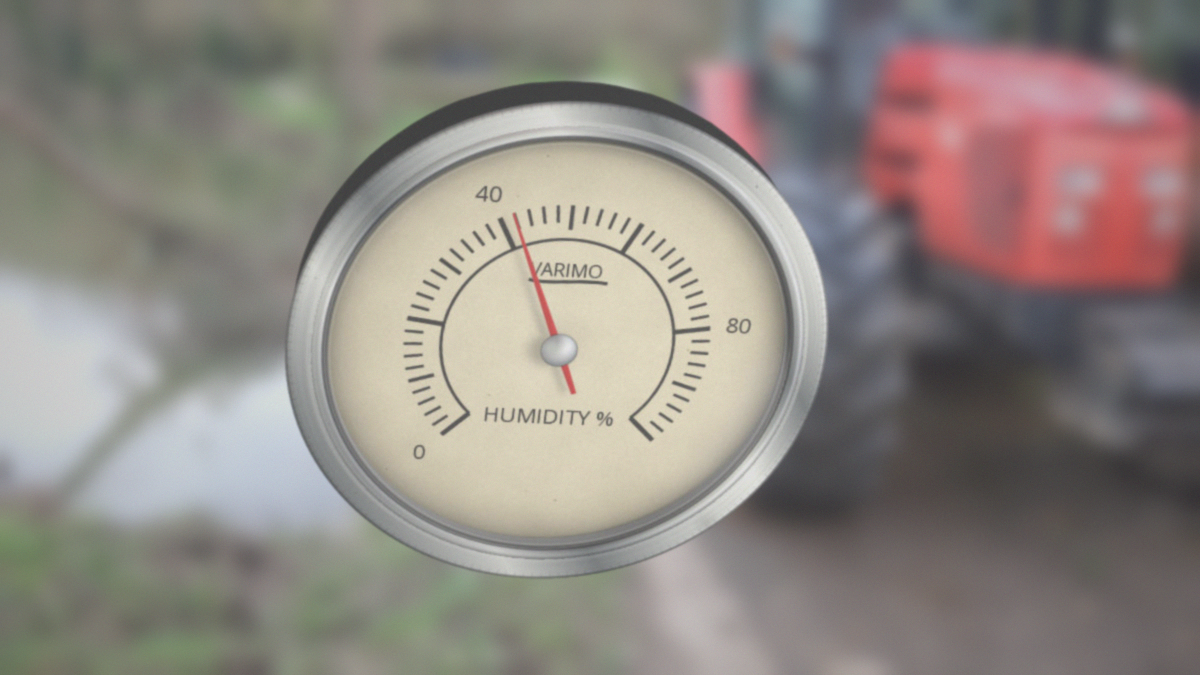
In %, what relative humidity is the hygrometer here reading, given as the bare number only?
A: 42
